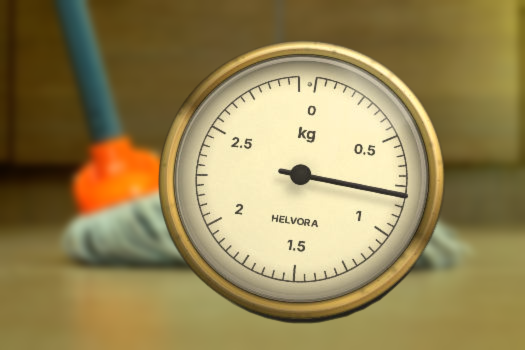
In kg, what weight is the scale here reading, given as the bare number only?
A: 0.8
